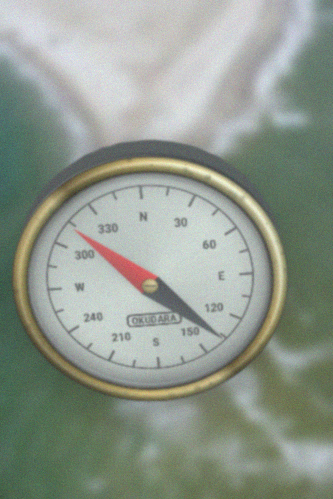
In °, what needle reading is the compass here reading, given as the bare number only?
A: 315
